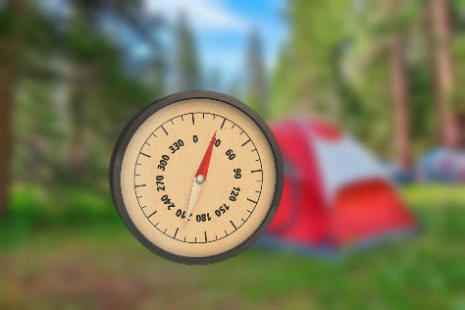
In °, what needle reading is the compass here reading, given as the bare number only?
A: 25
